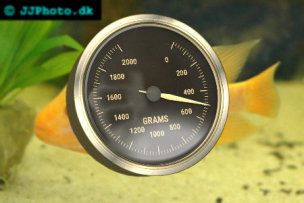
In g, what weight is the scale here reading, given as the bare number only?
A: 500
